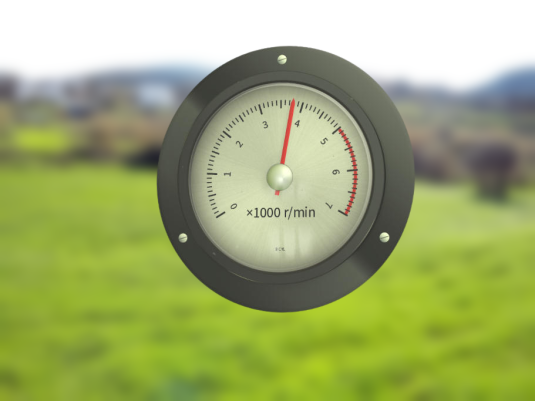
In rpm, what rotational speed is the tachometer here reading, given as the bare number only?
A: 3800
